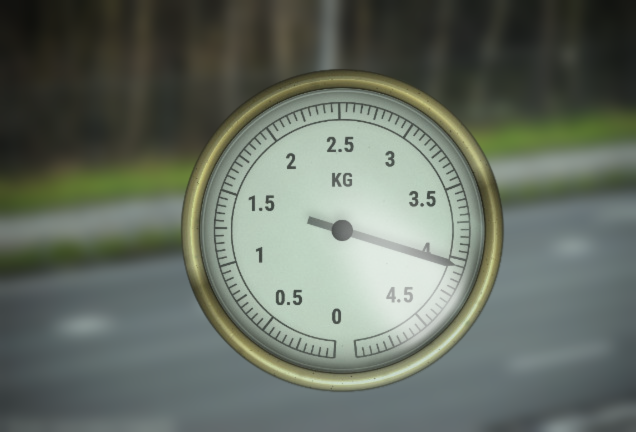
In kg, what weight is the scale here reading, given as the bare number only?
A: 4.05
